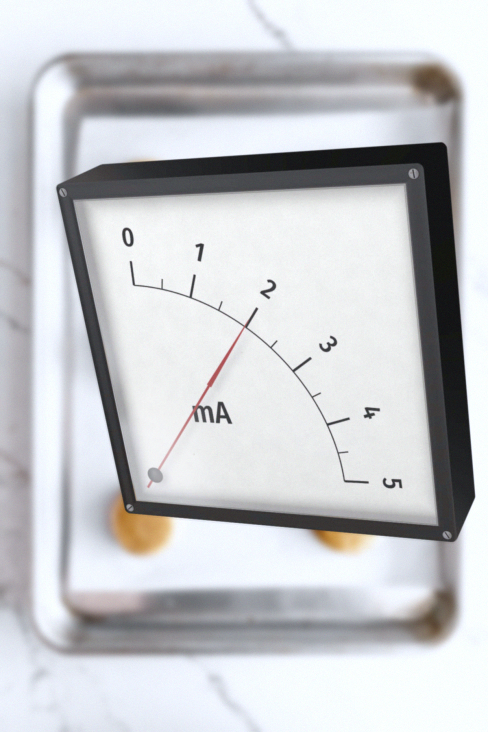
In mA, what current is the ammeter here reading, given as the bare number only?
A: 2
